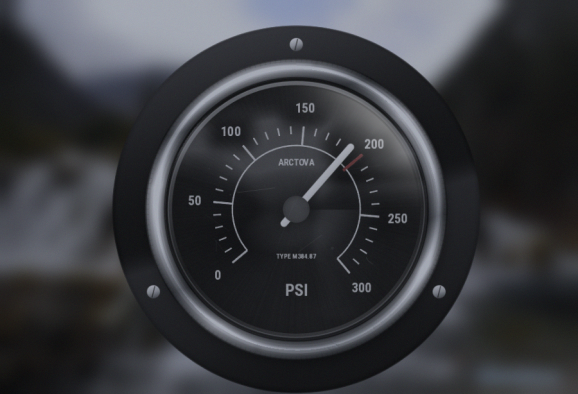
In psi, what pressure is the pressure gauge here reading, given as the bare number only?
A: 190
